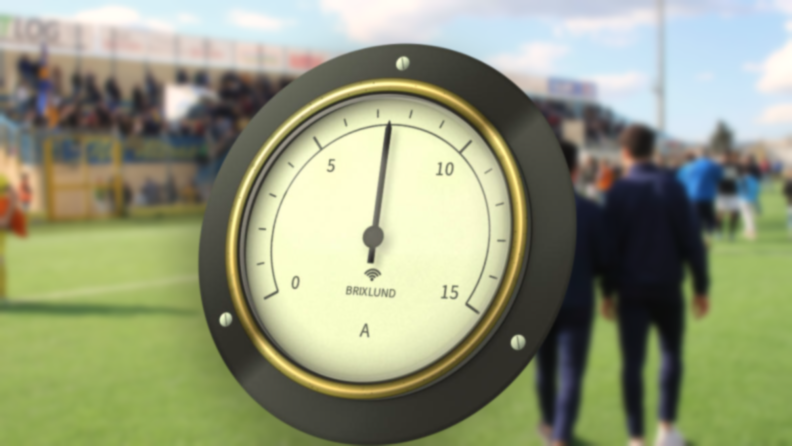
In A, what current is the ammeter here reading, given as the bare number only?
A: 7.5
